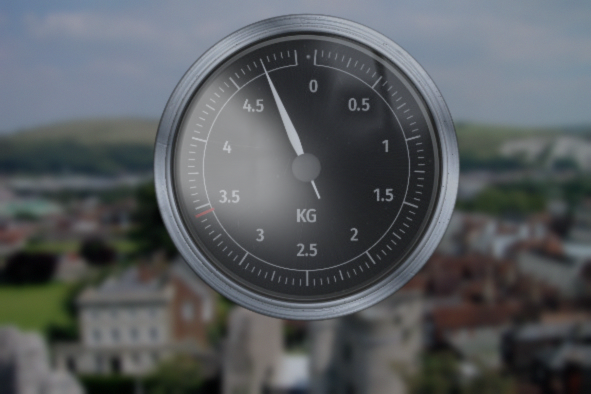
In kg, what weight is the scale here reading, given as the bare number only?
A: 4.75
